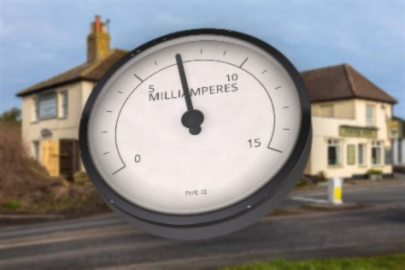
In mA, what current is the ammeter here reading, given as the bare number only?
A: 7
